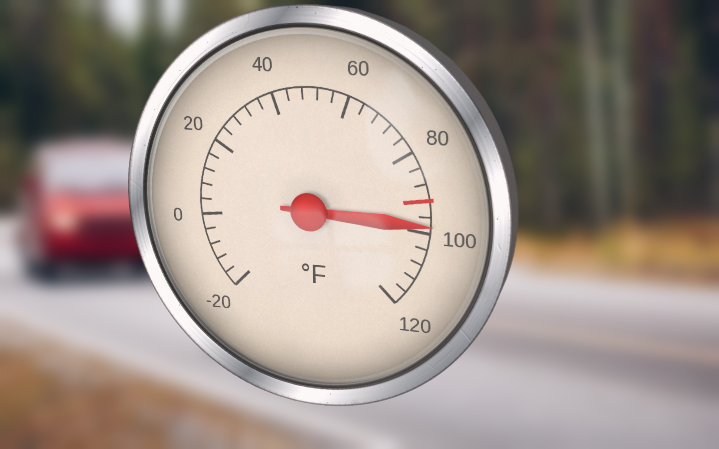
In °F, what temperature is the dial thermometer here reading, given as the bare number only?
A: 98
